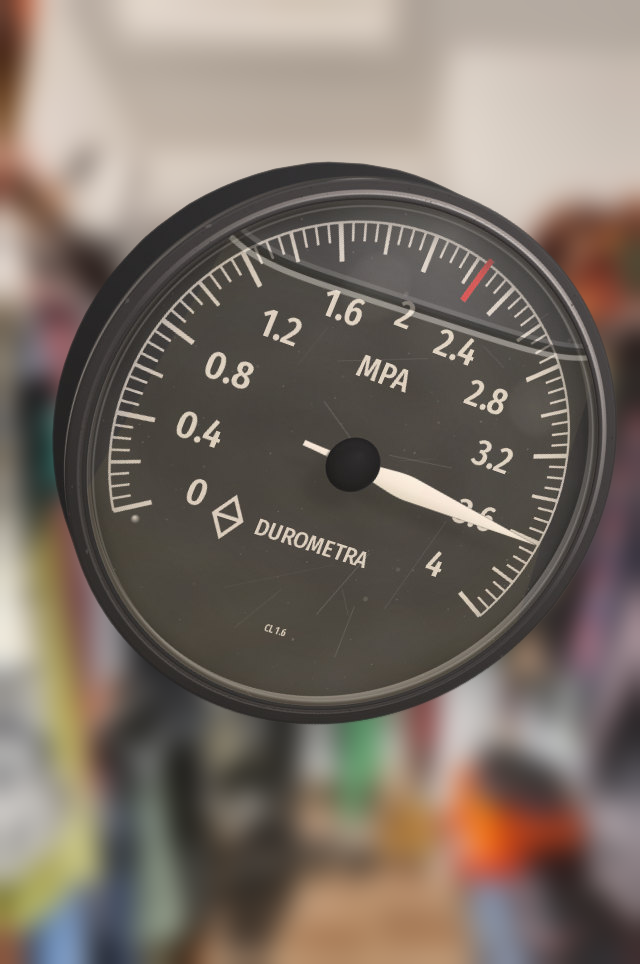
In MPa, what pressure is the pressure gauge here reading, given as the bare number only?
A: 3.6
